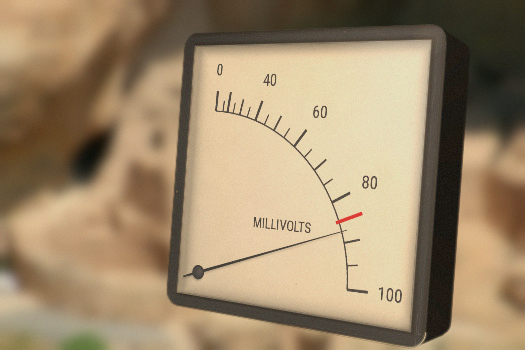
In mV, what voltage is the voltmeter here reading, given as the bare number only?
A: 87.5
